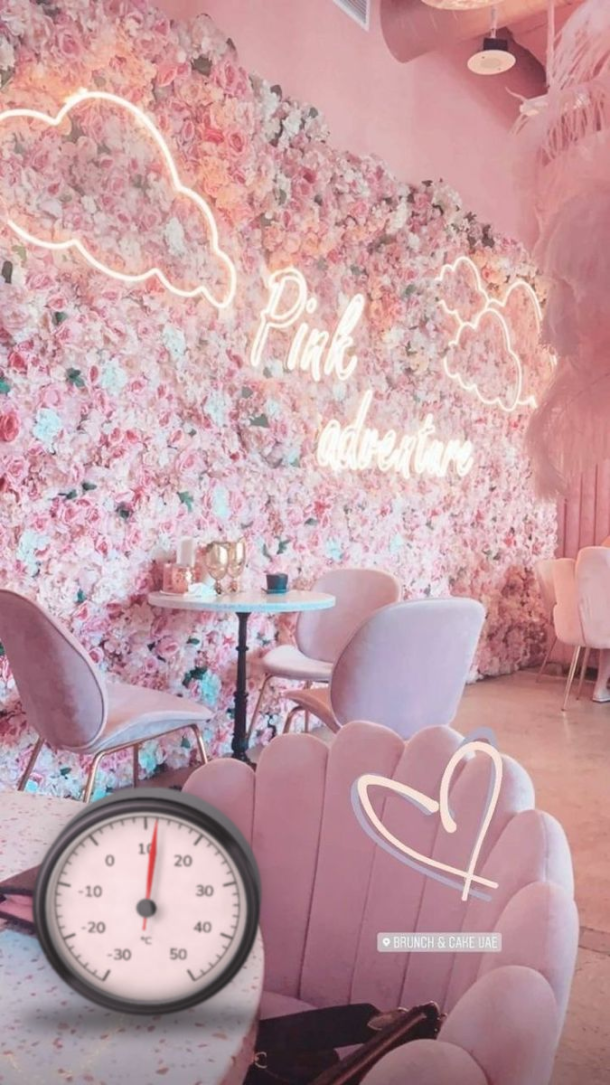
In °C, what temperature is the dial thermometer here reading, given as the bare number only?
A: 12
